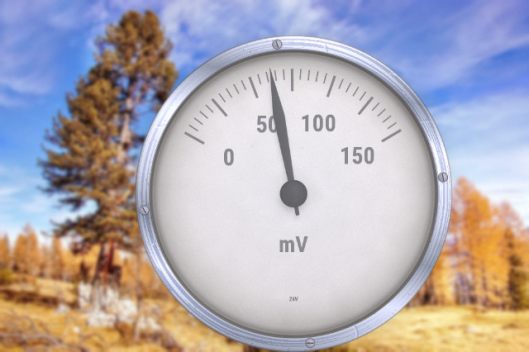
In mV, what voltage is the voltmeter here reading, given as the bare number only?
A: 62.5
